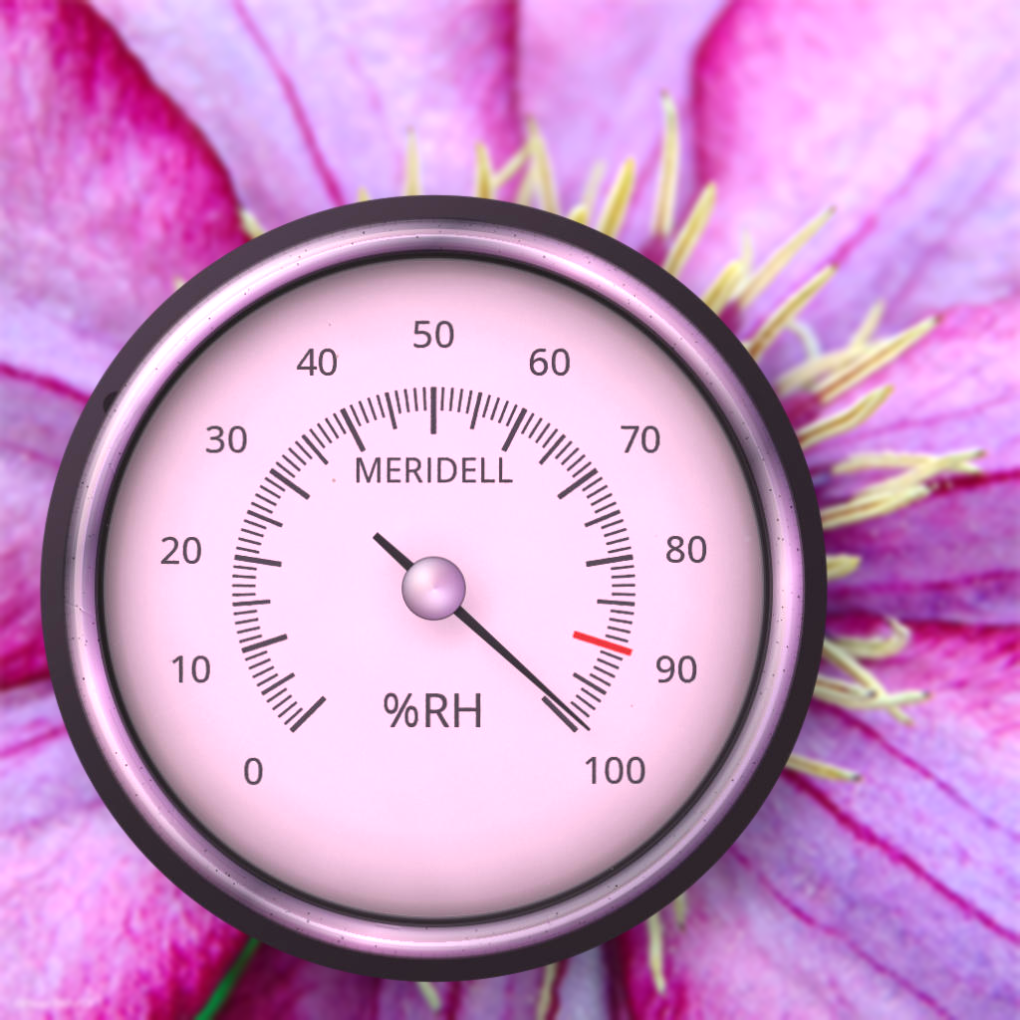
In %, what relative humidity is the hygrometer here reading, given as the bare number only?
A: 99
